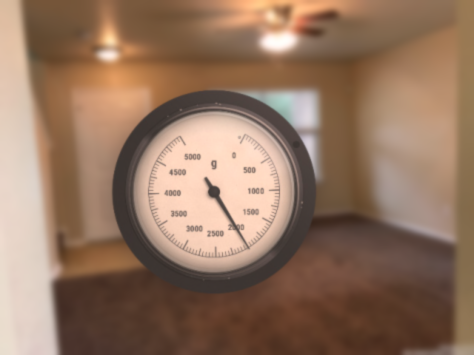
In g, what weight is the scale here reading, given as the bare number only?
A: 2000
